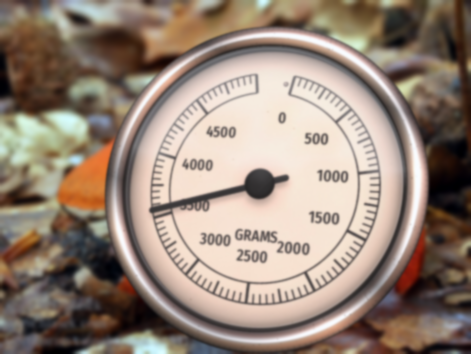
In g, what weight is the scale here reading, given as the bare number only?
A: 3550
